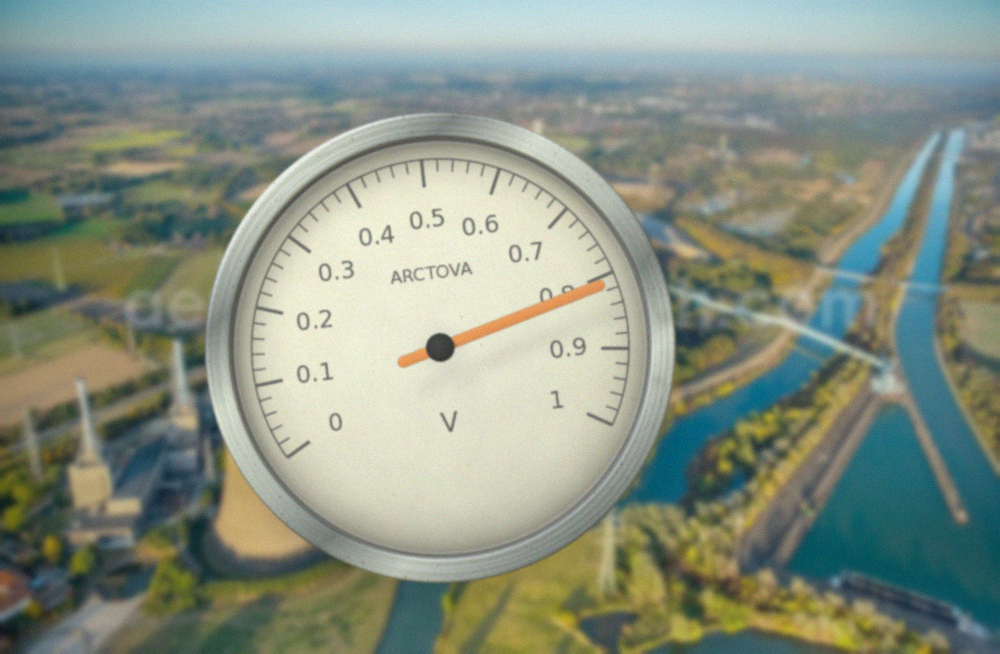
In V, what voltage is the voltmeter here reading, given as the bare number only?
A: 0.81
